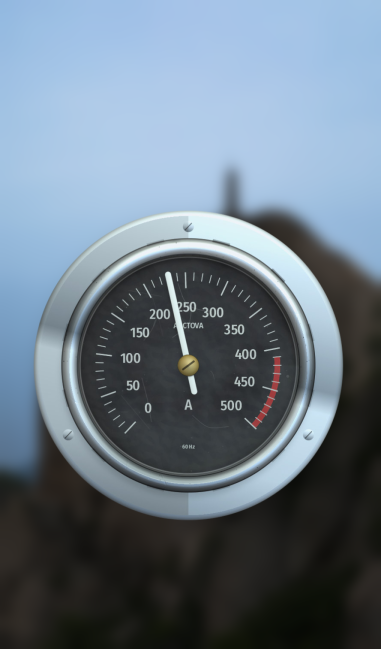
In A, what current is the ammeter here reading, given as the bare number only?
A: 230
